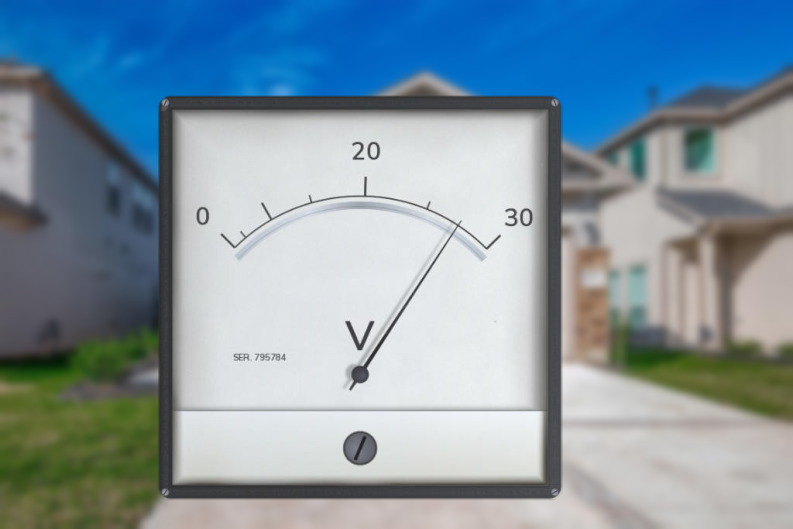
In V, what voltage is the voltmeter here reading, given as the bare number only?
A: 27.5
